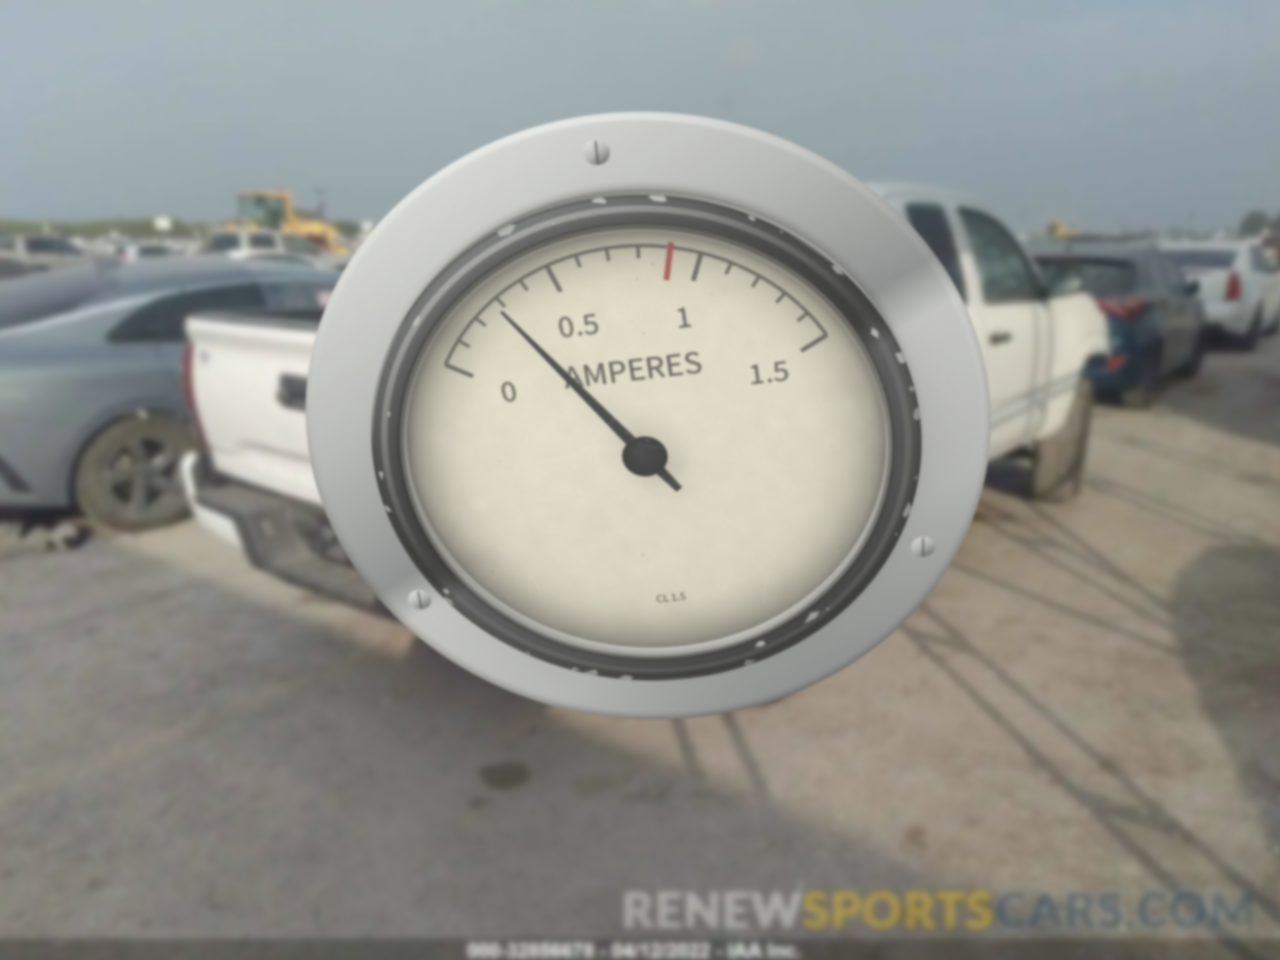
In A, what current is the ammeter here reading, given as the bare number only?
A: 0.3
